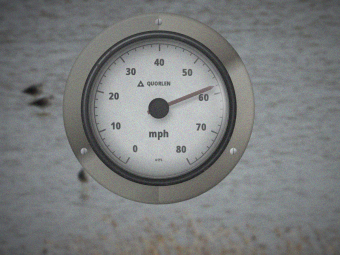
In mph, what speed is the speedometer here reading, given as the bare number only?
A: 58
